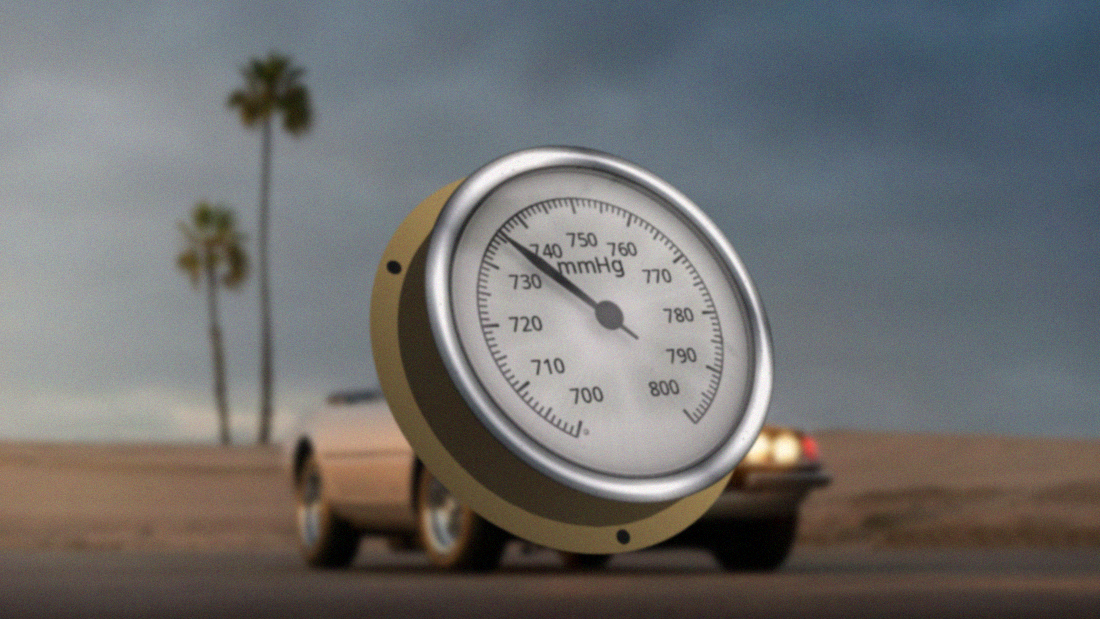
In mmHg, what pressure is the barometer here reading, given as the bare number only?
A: 735
